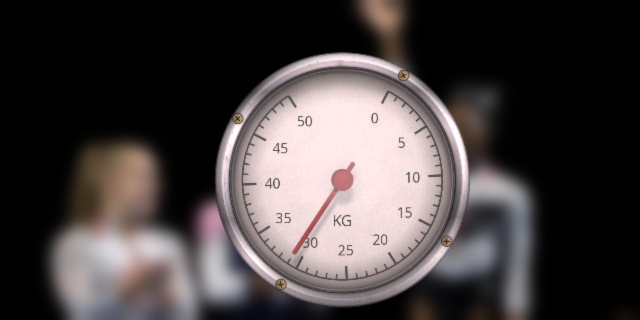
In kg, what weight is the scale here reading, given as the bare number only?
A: 31
